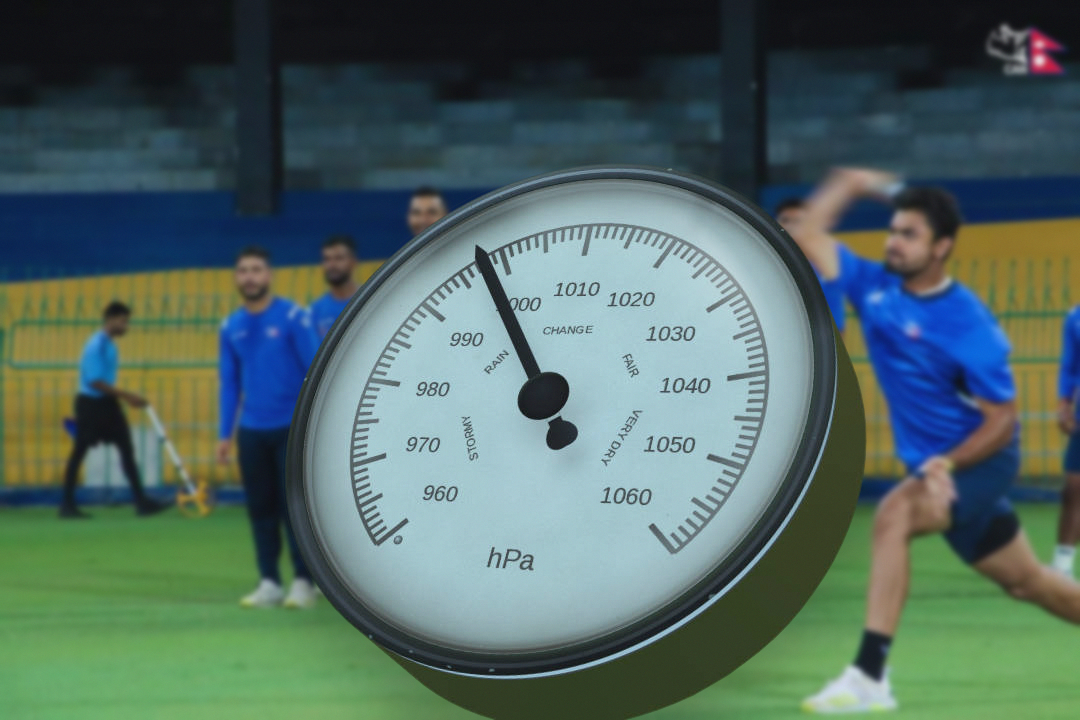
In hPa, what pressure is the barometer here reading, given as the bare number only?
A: 998
